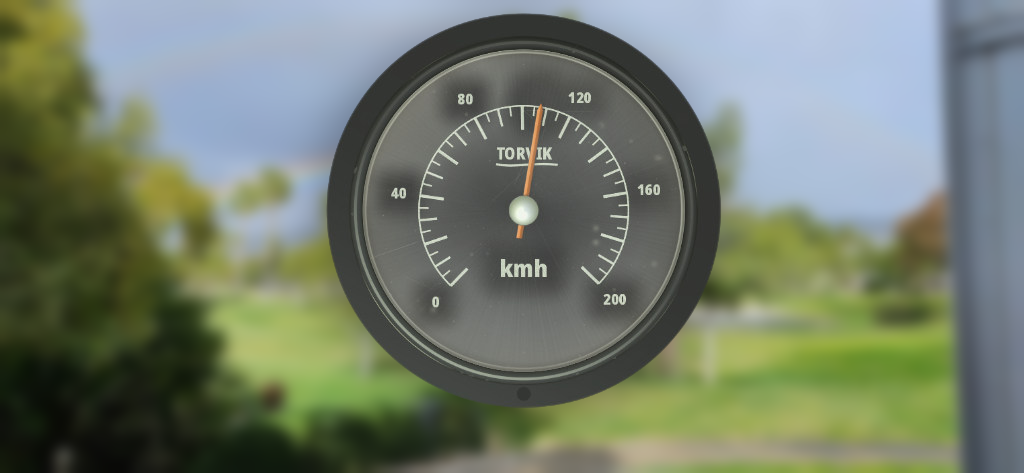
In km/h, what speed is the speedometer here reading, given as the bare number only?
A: 107.5
